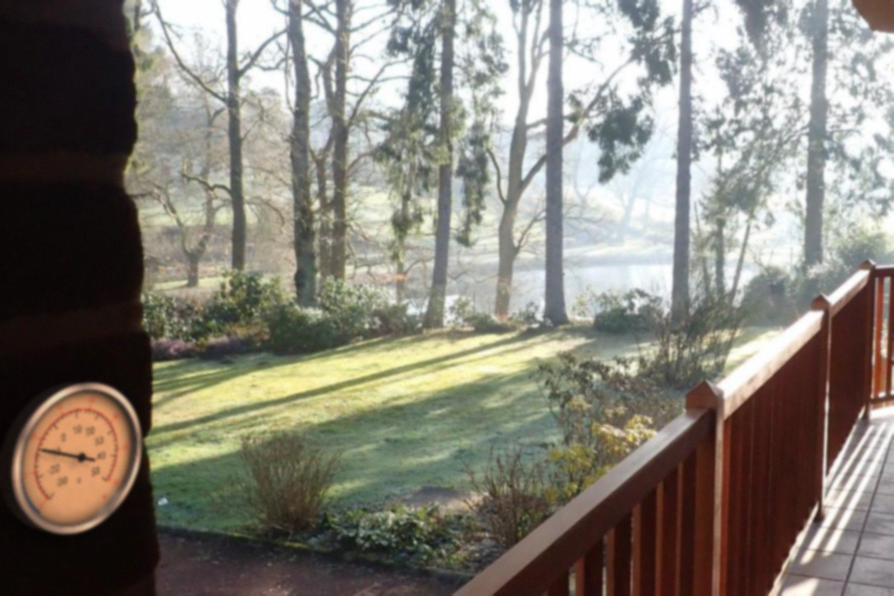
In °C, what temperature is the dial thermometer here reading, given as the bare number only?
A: -10
